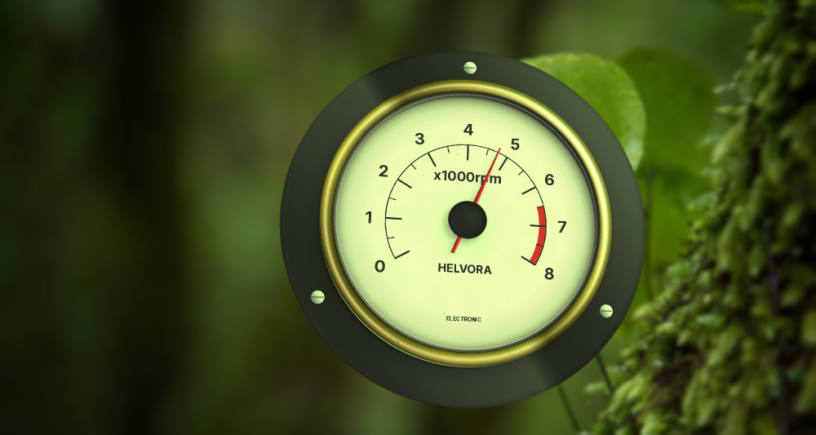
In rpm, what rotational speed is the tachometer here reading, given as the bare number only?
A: 4750
